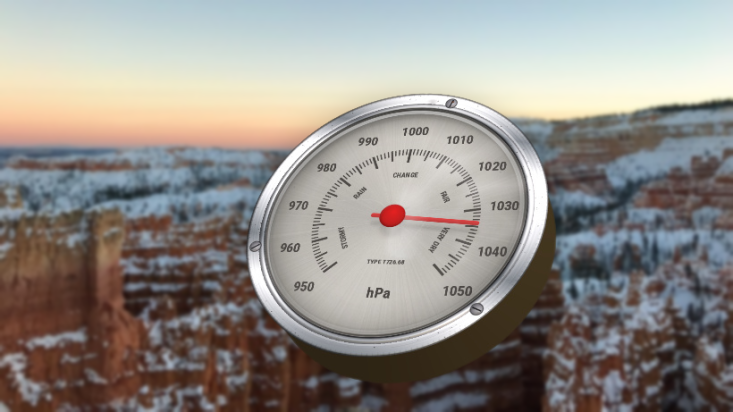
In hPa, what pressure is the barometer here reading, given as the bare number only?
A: 1035
